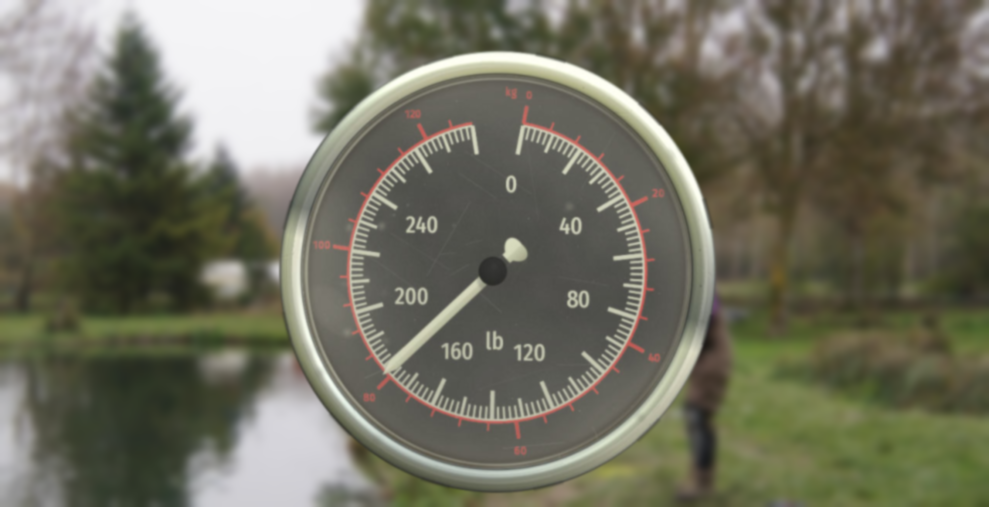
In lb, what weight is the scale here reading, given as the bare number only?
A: 178
